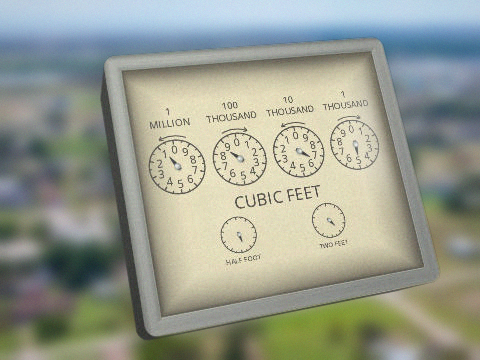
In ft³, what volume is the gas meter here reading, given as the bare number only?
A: 86500
